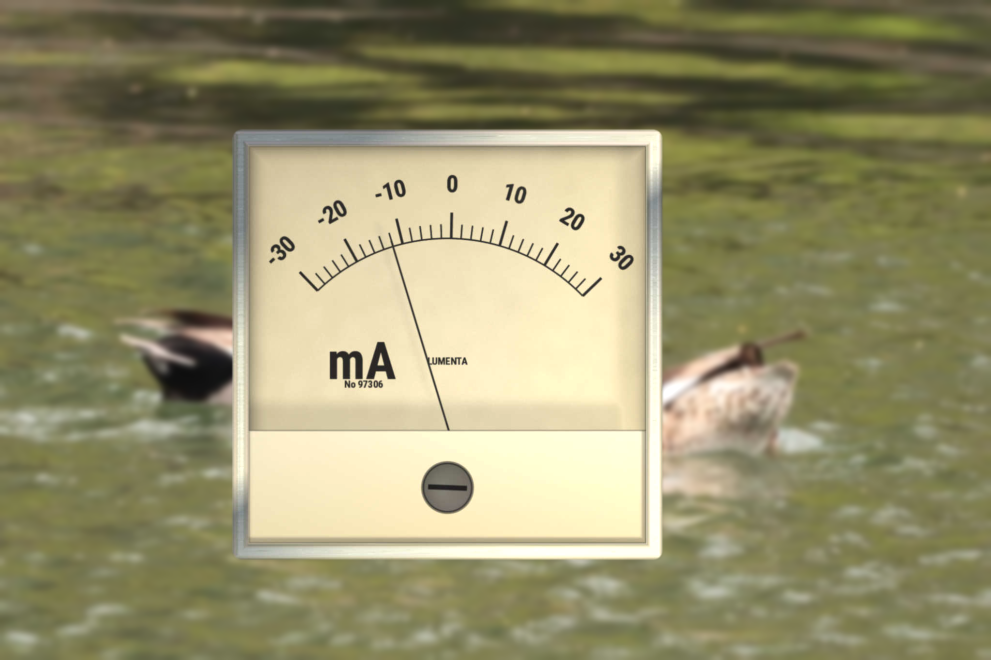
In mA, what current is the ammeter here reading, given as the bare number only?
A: -12
